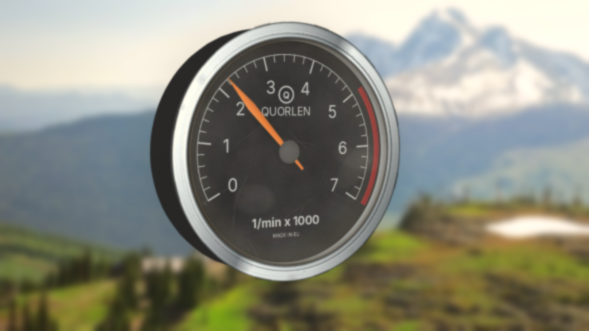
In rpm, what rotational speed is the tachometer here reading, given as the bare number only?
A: 2200
